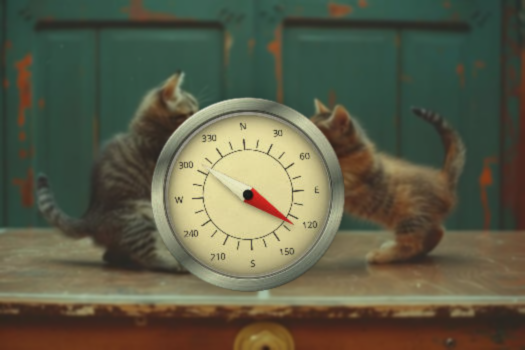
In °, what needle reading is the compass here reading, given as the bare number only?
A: 127.5
